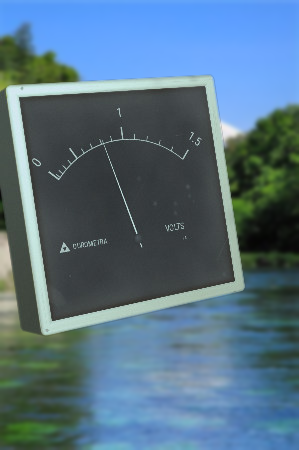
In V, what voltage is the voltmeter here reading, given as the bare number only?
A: 0.8
